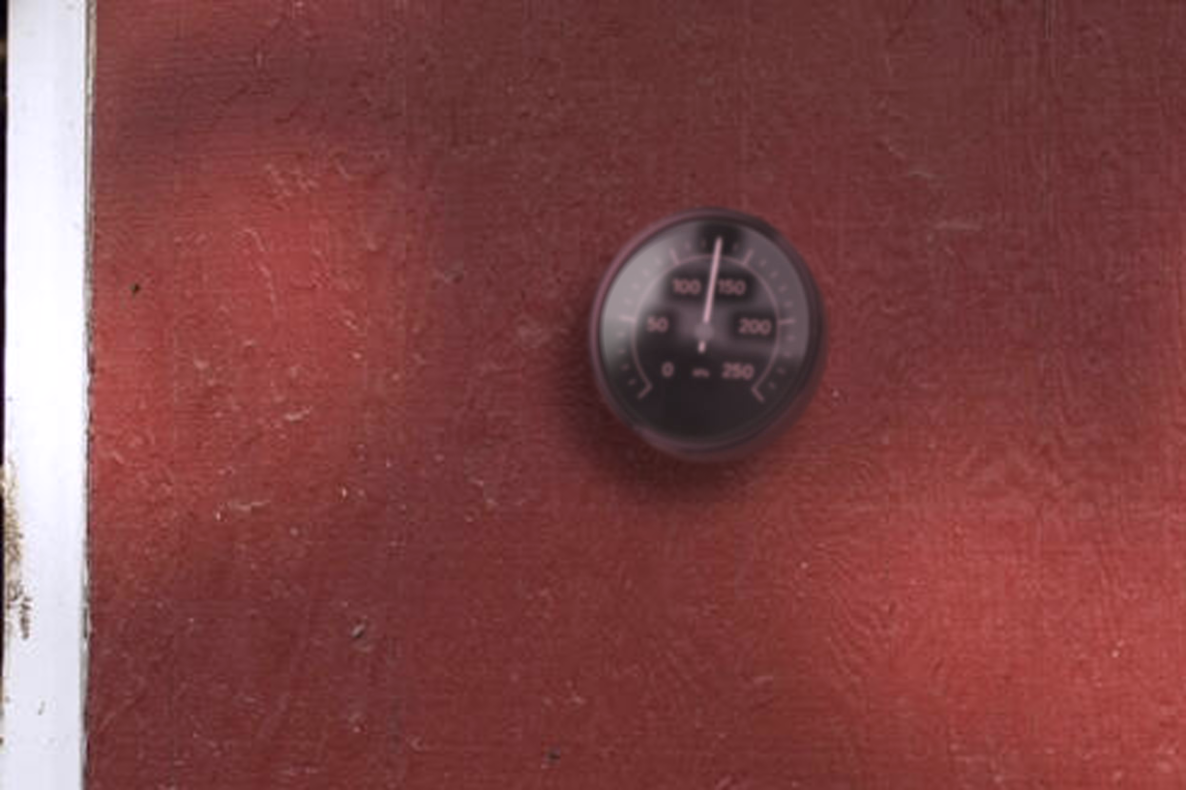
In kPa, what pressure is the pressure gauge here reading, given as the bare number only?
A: 130
